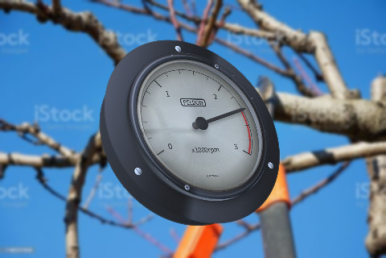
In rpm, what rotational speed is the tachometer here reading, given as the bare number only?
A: 2400
